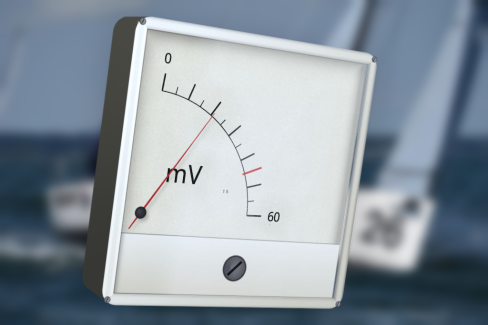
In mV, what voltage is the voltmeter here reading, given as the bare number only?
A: 20
